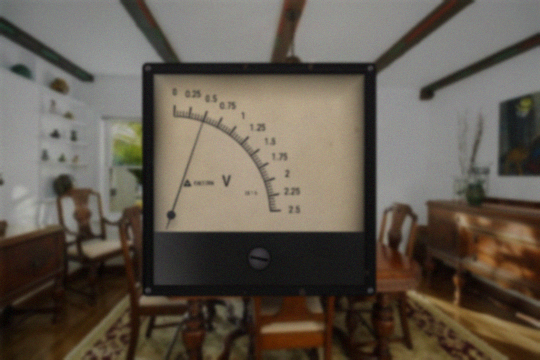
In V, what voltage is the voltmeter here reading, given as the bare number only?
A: 0.5
